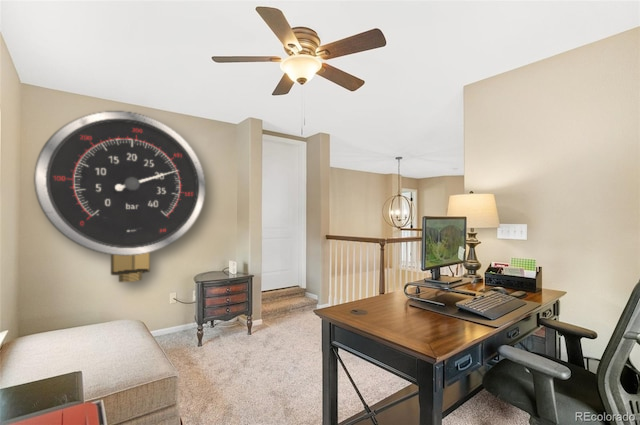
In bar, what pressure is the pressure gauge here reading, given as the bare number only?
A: 30
